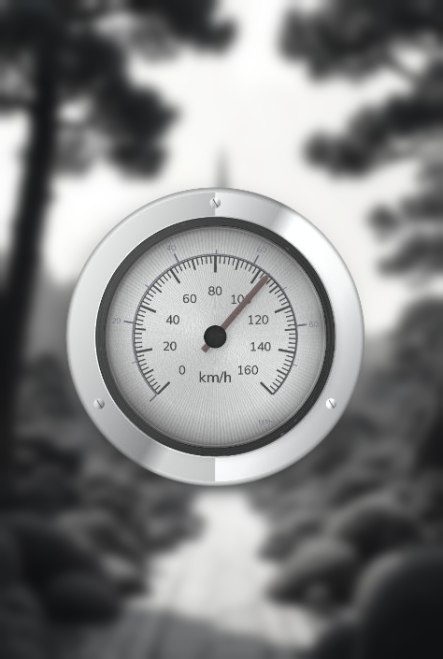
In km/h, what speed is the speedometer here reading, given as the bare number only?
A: 104
